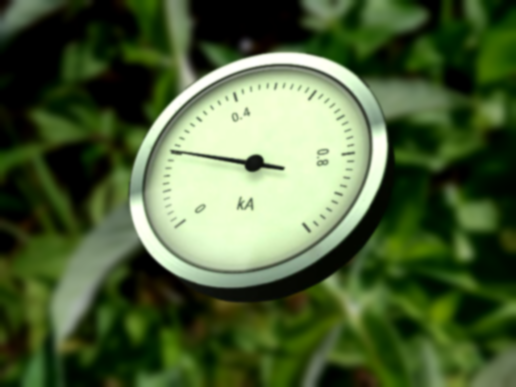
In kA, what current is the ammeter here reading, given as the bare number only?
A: 0.2
